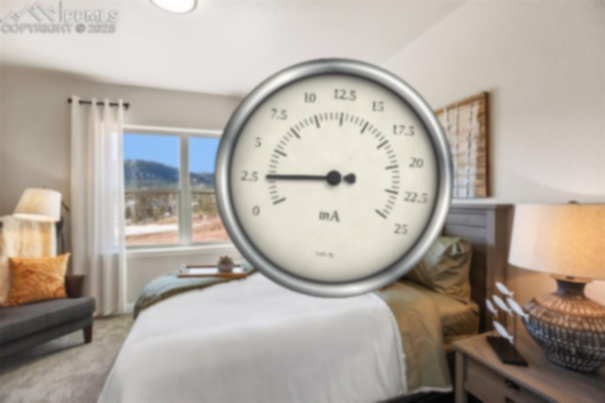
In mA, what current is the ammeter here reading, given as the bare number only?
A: 2.5
